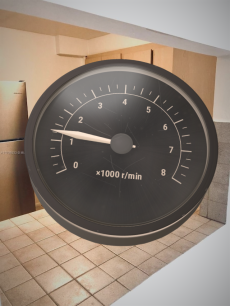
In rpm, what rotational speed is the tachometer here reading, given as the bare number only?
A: 1250
